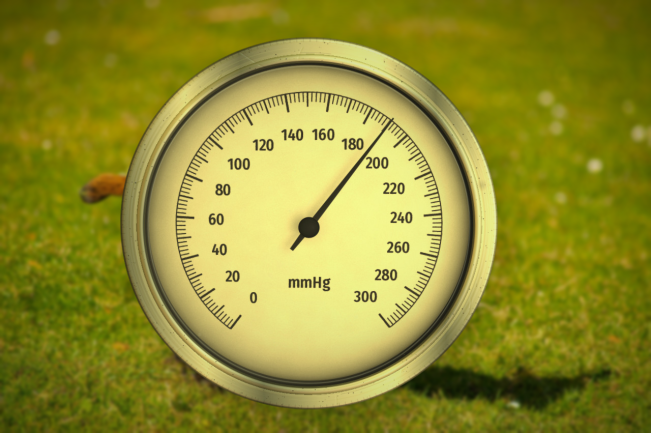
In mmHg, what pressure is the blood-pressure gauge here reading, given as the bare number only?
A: 190
